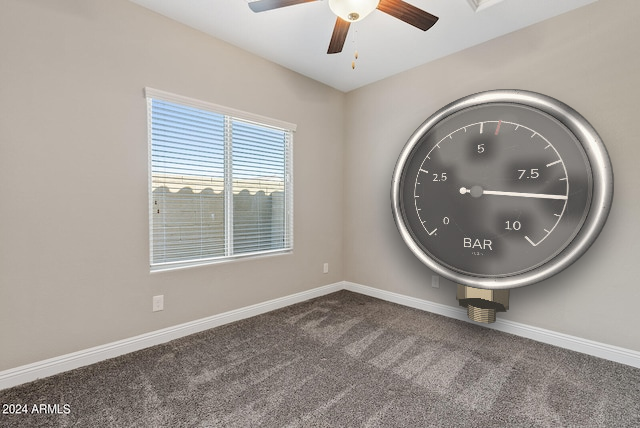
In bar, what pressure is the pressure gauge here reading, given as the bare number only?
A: 8.5
